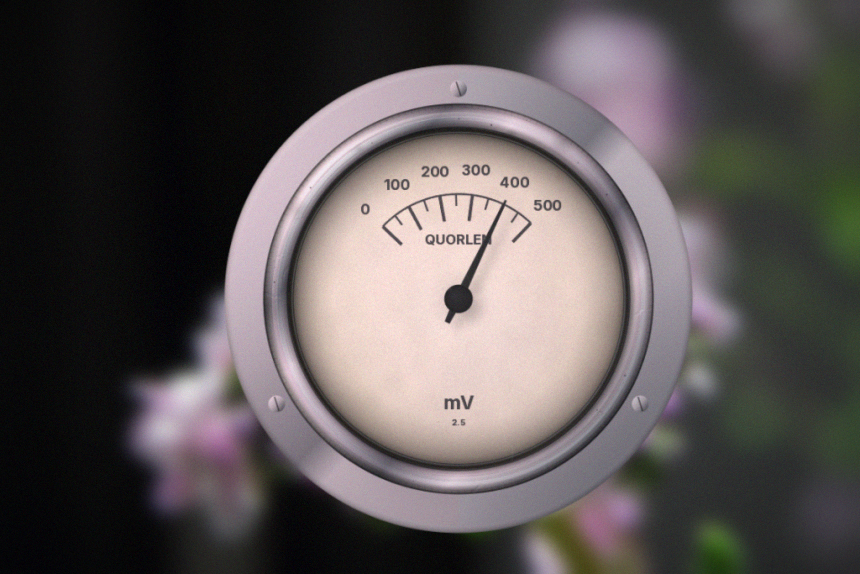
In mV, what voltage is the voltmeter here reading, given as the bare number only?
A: 400
